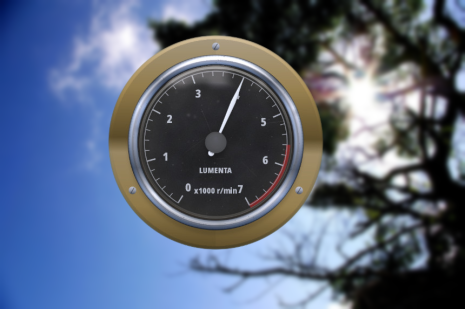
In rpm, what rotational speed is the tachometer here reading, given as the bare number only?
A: 4000
